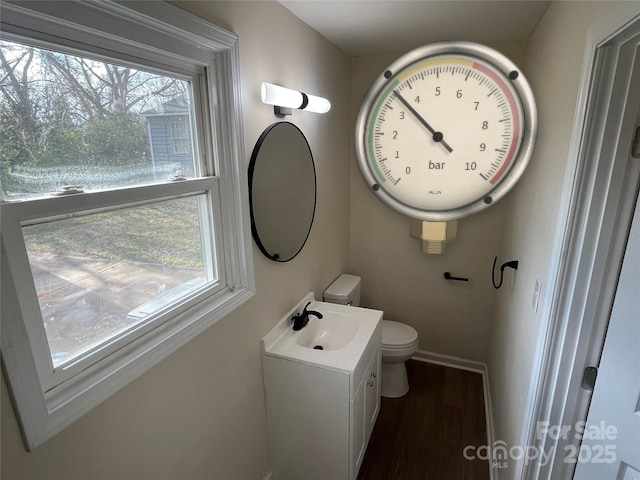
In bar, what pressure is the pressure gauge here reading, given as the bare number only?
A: 3.5
